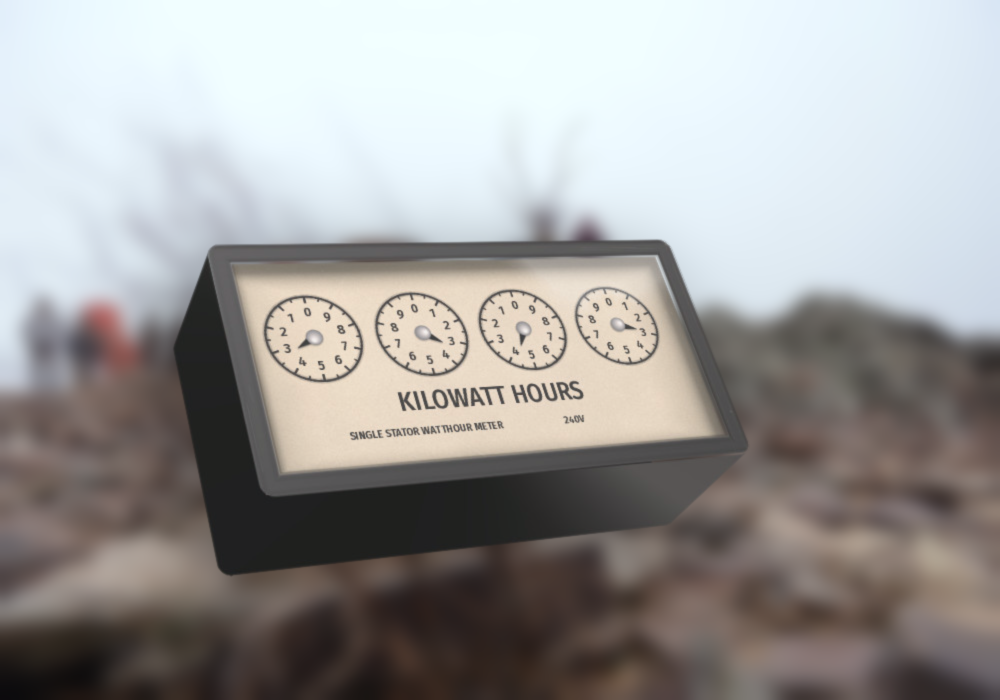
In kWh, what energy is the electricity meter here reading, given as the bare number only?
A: 3343
